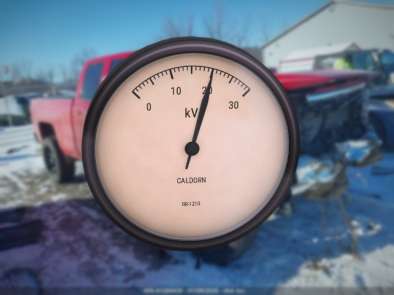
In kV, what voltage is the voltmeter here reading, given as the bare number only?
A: 20
